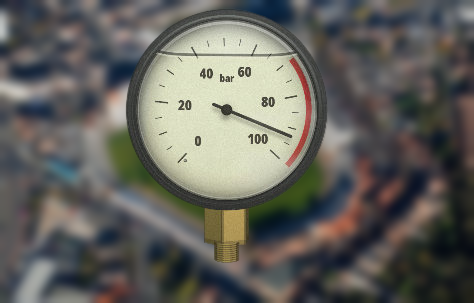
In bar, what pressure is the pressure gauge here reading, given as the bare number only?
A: 92.5
